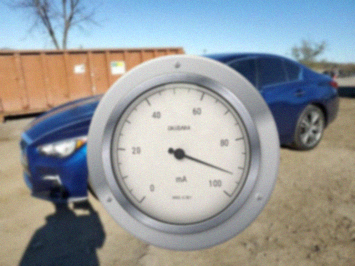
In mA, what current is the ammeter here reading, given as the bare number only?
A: 92.5
